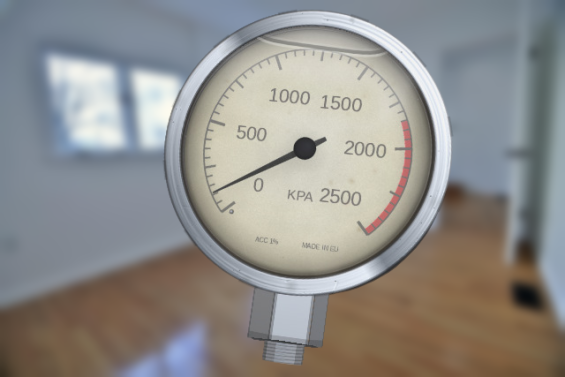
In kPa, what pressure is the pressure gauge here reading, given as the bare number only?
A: 100
